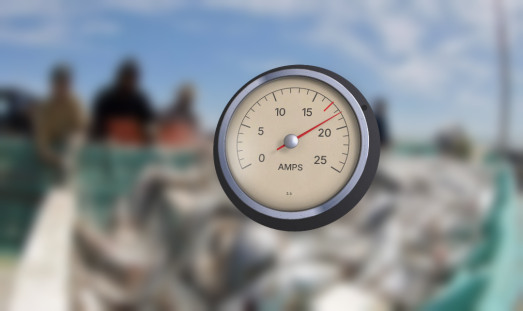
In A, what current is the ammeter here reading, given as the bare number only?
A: 18.5
